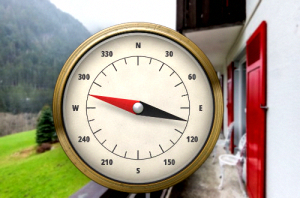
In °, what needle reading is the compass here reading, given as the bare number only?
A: 285
